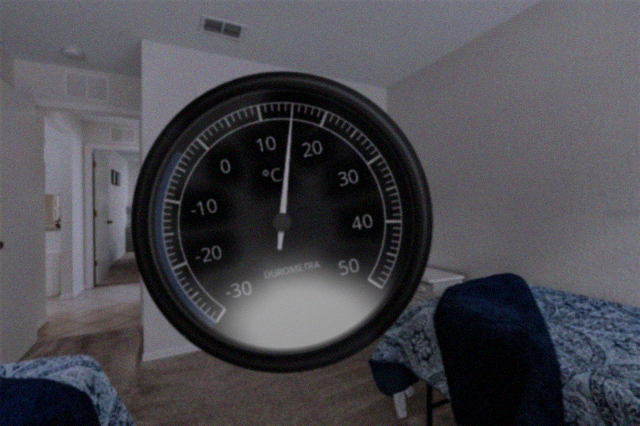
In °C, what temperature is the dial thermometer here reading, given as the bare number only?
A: 15
